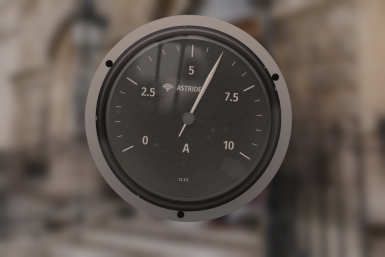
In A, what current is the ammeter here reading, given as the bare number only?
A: 6
